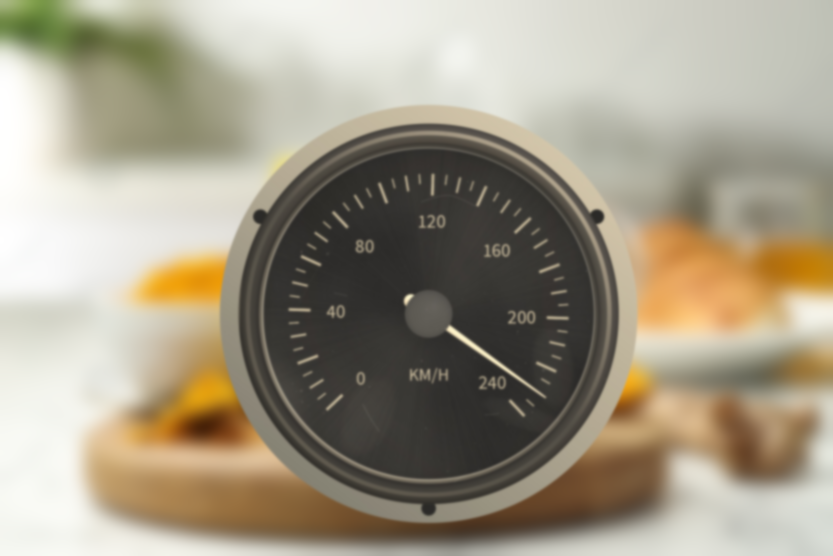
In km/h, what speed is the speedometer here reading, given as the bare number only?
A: 230
